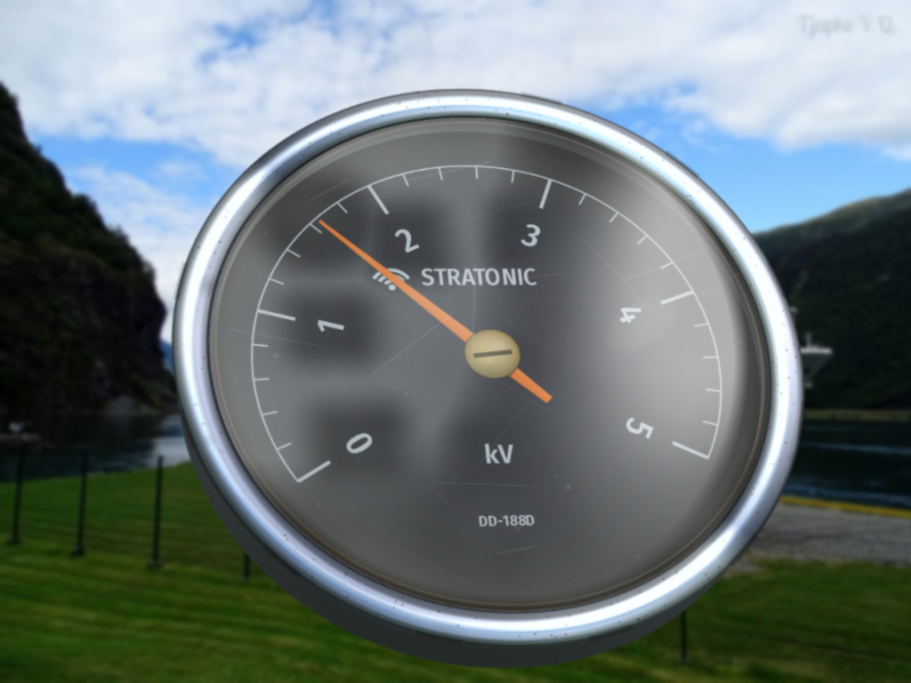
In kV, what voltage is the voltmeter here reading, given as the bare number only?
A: 1.6
